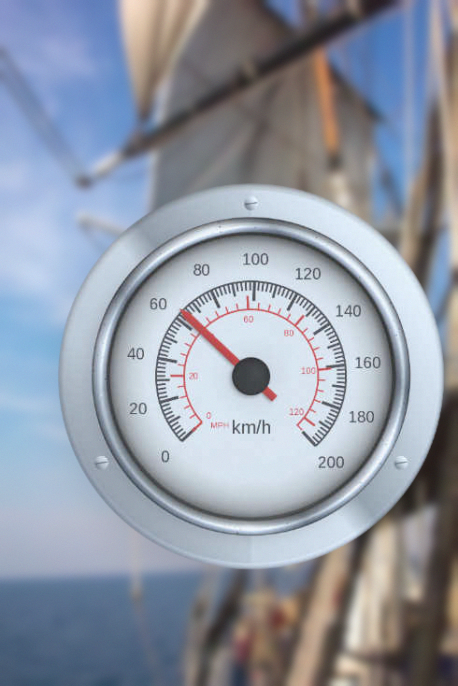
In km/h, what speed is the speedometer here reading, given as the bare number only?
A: 64
